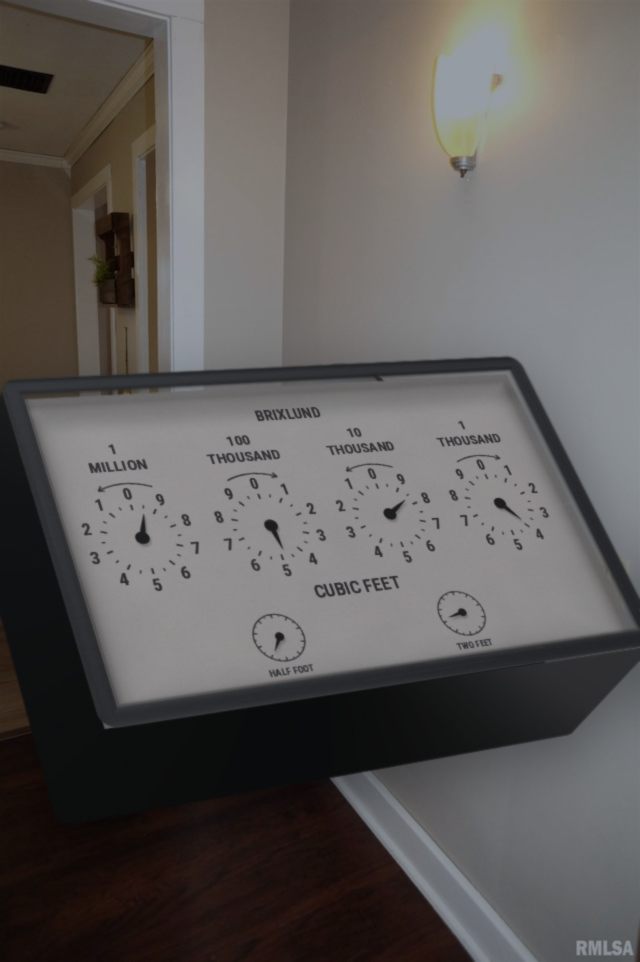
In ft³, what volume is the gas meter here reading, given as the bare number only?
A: 948400
